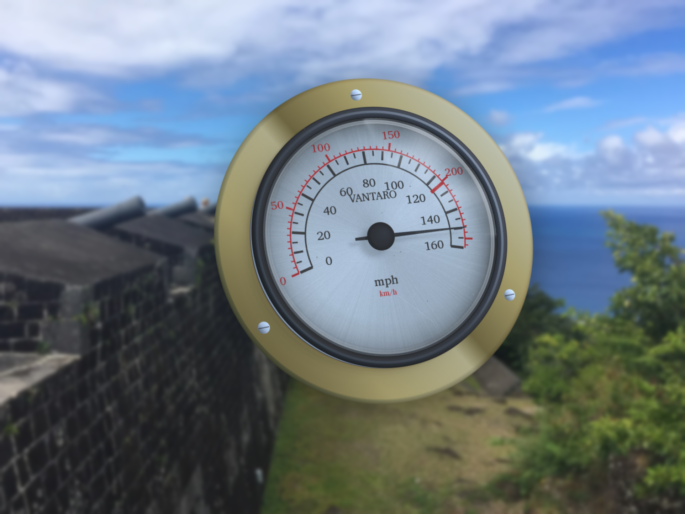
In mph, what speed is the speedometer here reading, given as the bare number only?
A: 150
